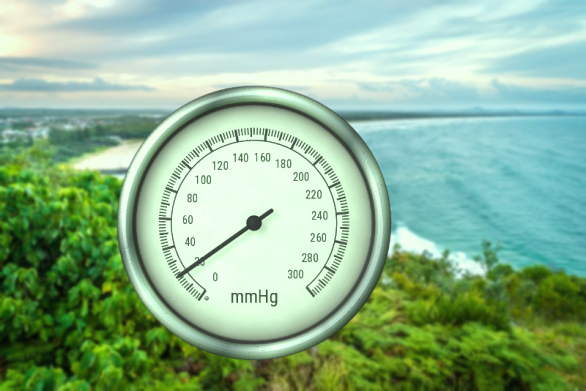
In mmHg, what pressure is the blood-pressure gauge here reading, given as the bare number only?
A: 20
